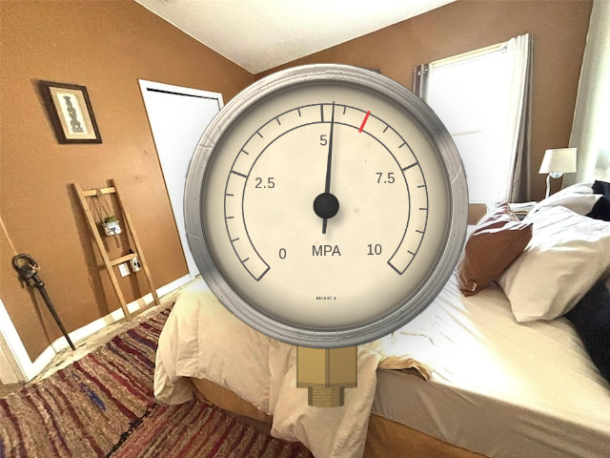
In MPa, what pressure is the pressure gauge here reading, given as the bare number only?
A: 5.25
